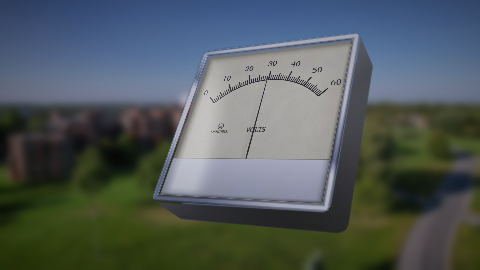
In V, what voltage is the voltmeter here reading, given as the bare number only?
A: 30
